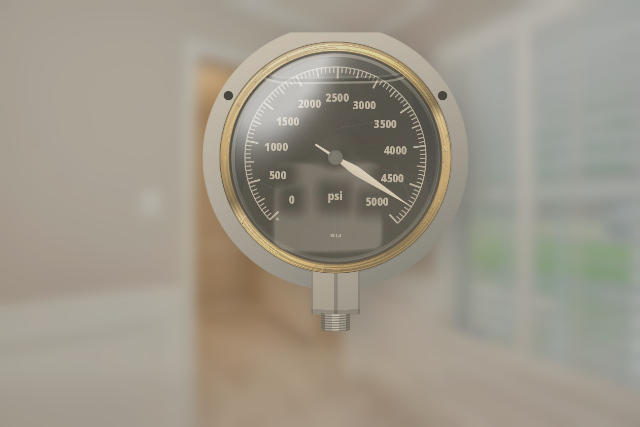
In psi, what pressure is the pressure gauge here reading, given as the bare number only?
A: 4750
